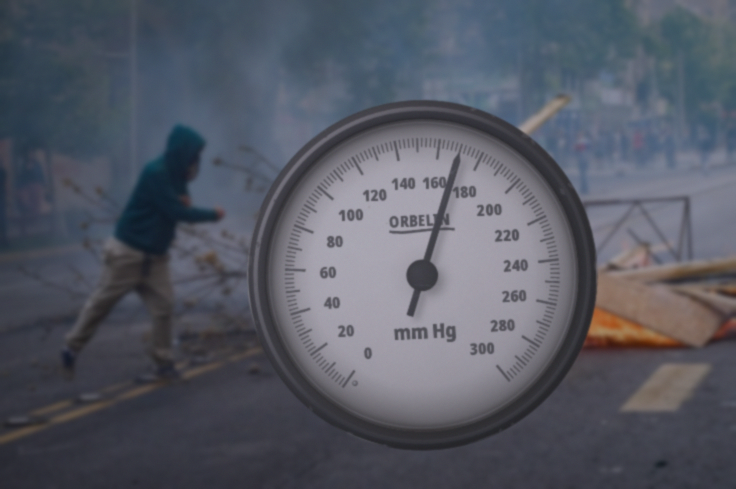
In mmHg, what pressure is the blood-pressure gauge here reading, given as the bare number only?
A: 170
